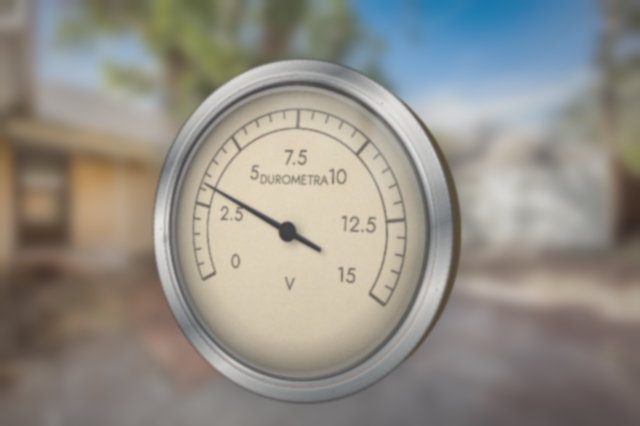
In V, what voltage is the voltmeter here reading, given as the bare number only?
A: 3.25
